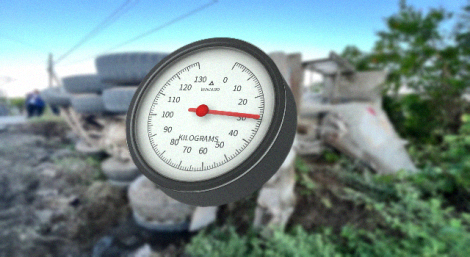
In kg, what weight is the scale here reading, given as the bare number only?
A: 30
